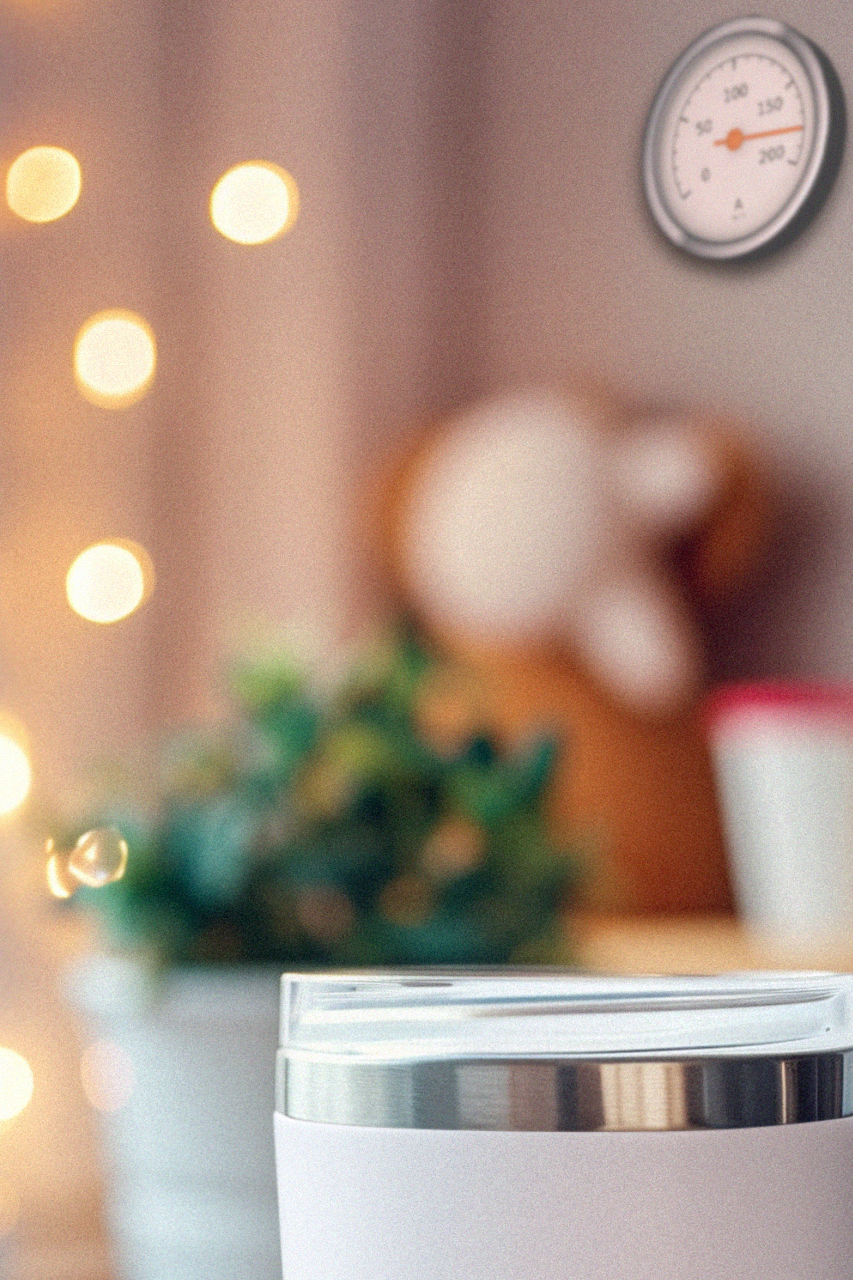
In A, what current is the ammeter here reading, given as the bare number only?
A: 180
